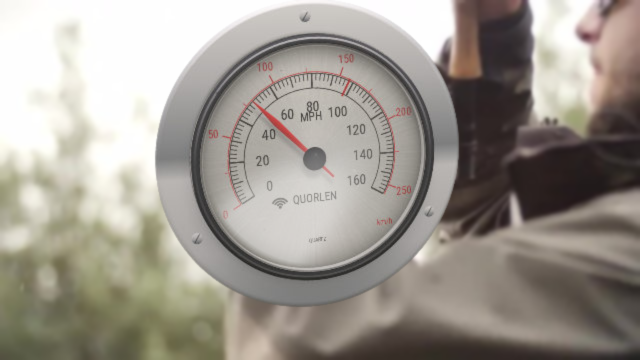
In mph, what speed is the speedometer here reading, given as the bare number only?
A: 50
